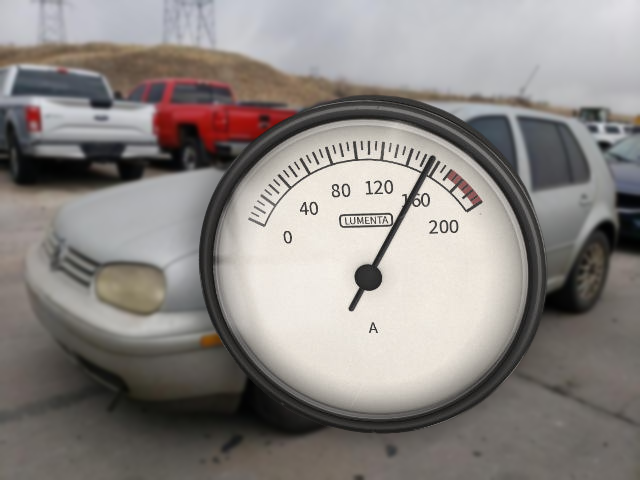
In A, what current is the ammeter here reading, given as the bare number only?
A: 155
